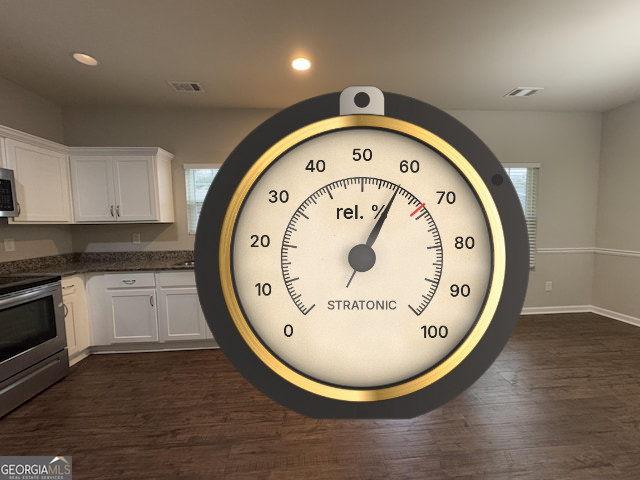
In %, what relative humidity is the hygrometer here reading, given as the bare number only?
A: 60
